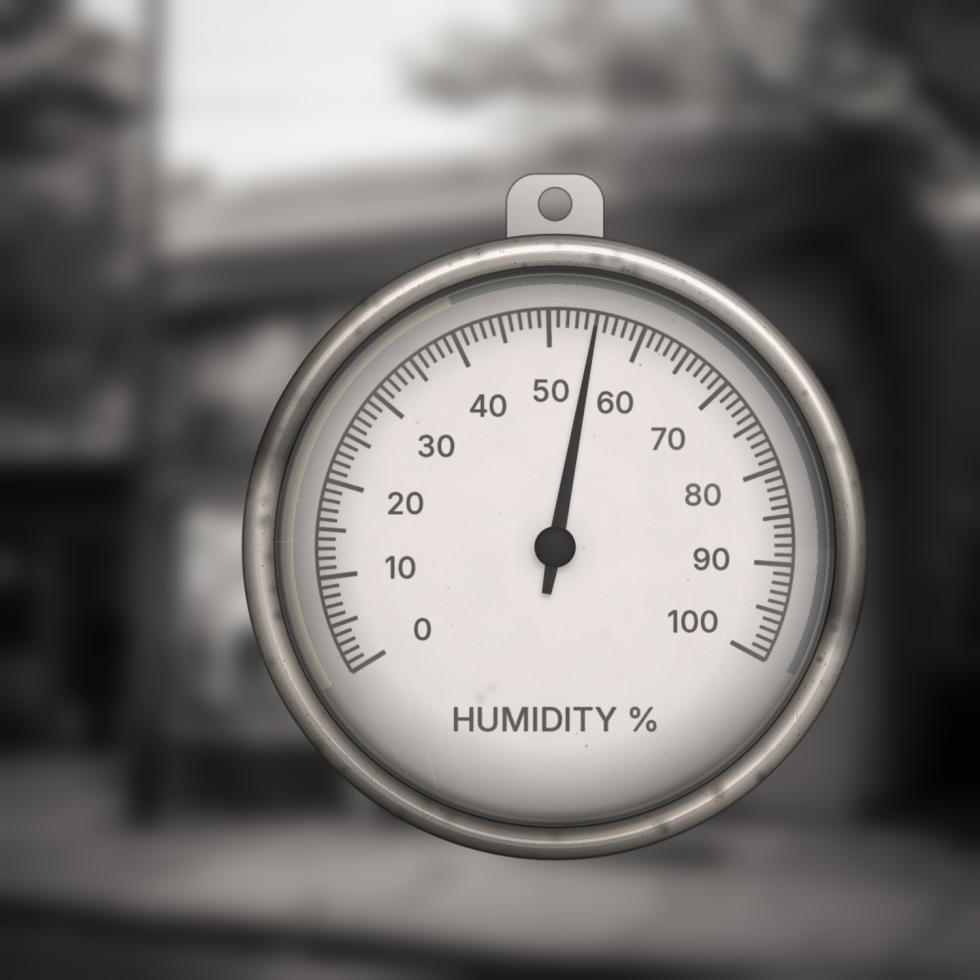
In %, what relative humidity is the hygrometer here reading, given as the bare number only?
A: 55
